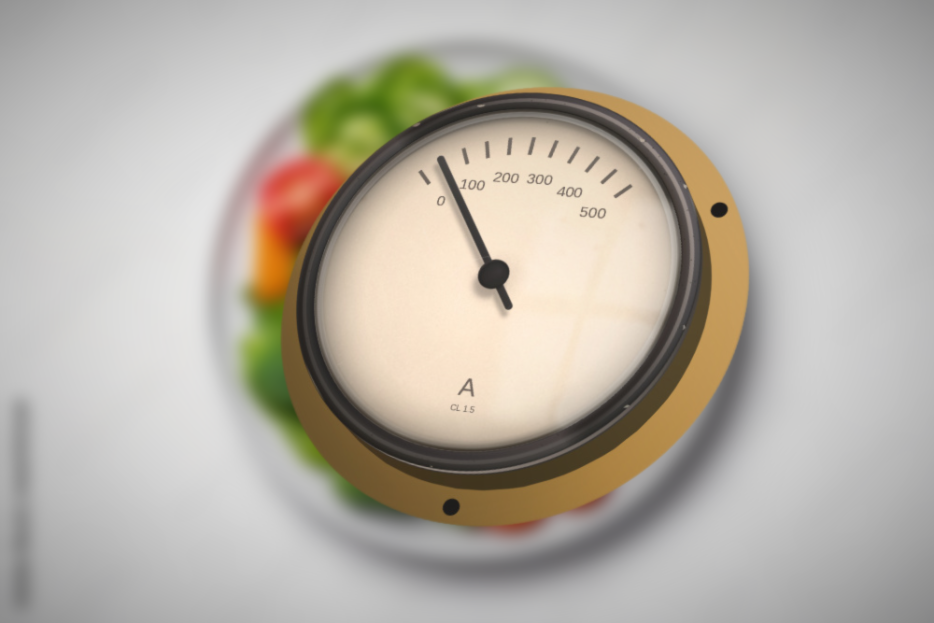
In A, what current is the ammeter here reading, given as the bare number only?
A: 50
